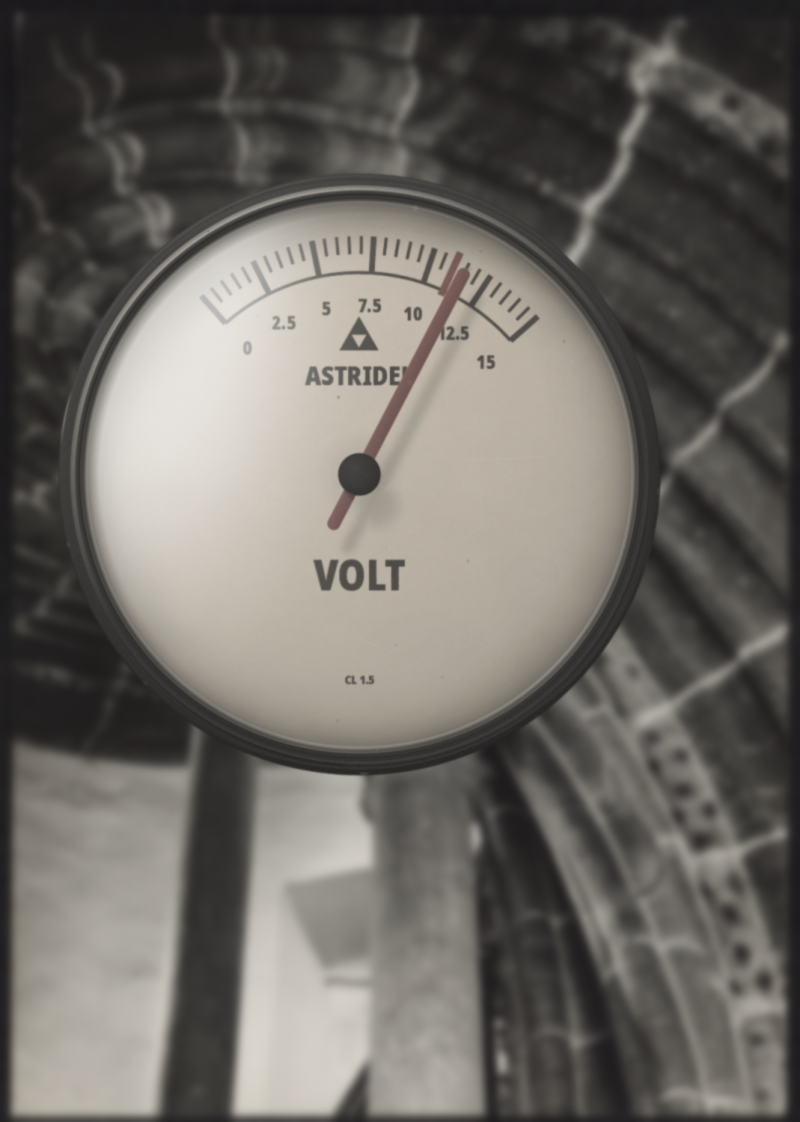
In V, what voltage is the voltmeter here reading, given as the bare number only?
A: 11.5
